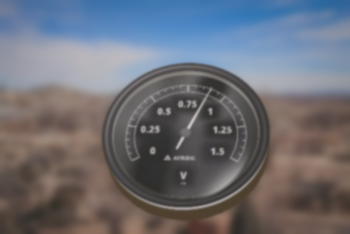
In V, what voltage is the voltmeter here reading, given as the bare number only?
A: 0.9
